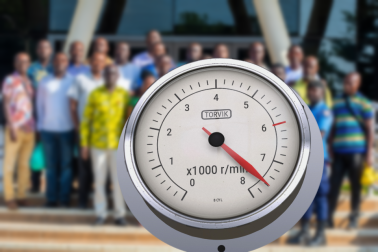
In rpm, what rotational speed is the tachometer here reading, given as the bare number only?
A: 7600
